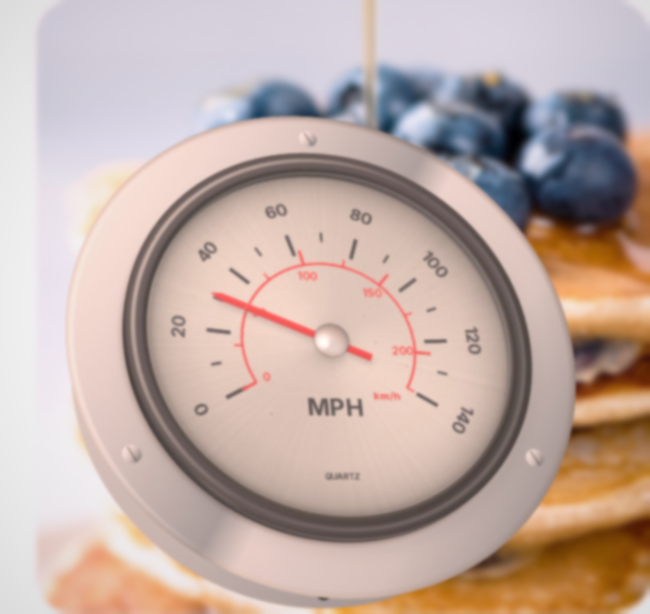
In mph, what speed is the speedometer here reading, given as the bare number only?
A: 30
